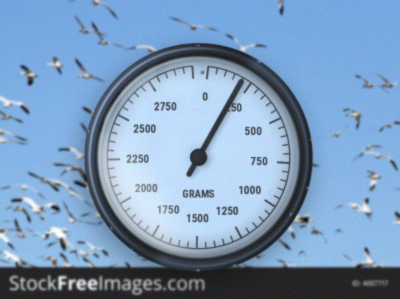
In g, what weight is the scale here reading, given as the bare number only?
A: 200
